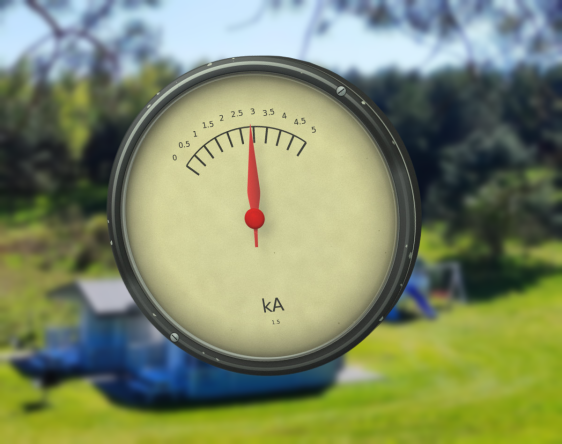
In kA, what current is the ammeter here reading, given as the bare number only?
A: 3
